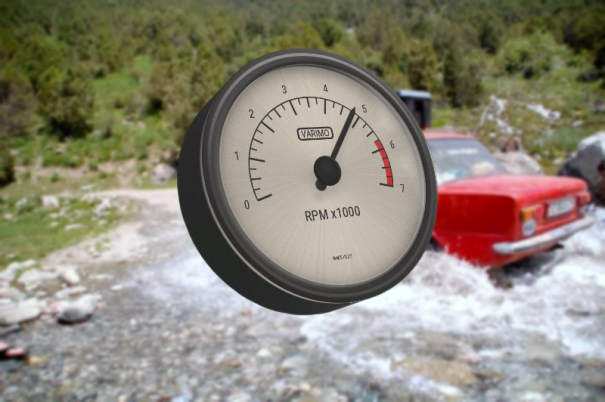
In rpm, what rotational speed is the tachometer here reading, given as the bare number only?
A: 4750
